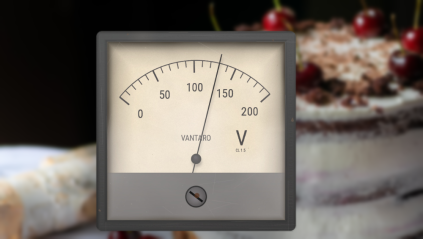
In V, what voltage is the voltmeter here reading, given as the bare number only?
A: 130
